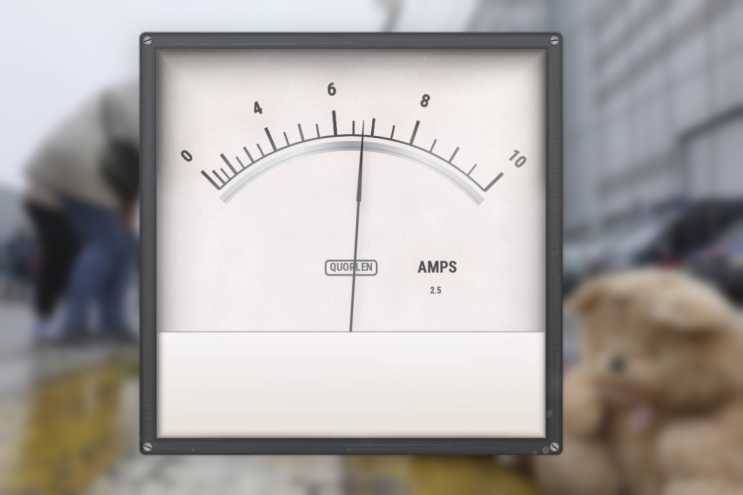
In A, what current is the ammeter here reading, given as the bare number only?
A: 6.75
